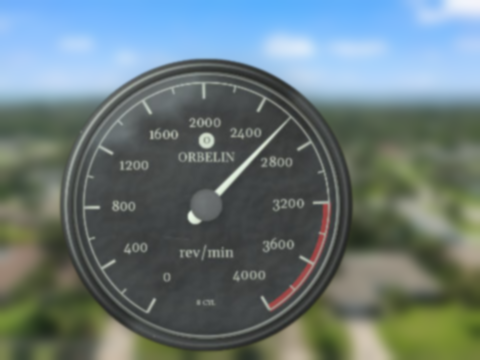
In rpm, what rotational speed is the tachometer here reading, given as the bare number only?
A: 2600
